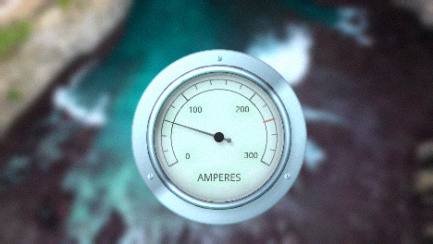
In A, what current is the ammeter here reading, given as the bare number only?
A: 60
